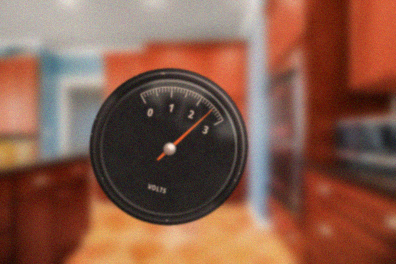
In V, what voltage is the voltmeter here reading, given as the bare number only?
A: 2.5
